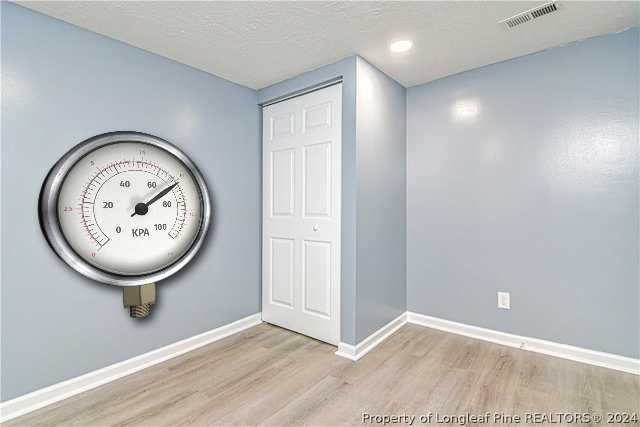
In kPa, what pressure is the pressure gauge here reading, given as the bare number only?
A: 70
